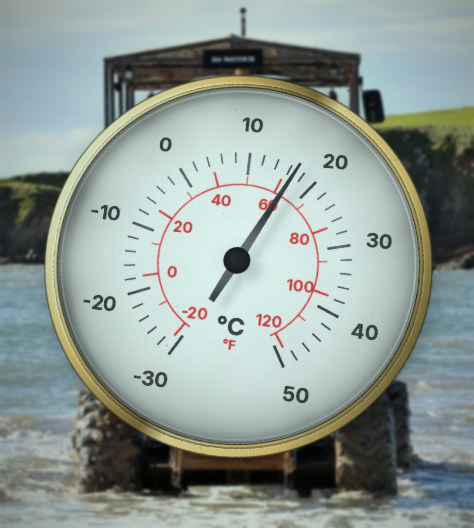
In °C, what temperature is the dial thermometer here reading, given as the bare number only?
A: 17
